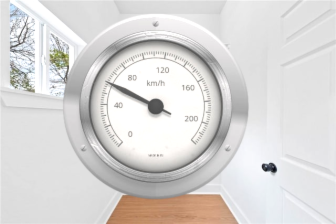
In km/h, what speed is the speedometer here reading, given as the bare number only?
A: 60
